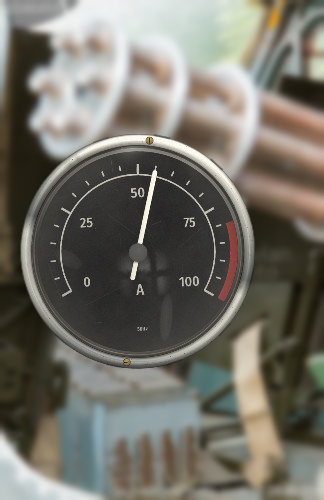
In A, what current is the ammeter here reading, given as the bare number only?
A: 55
